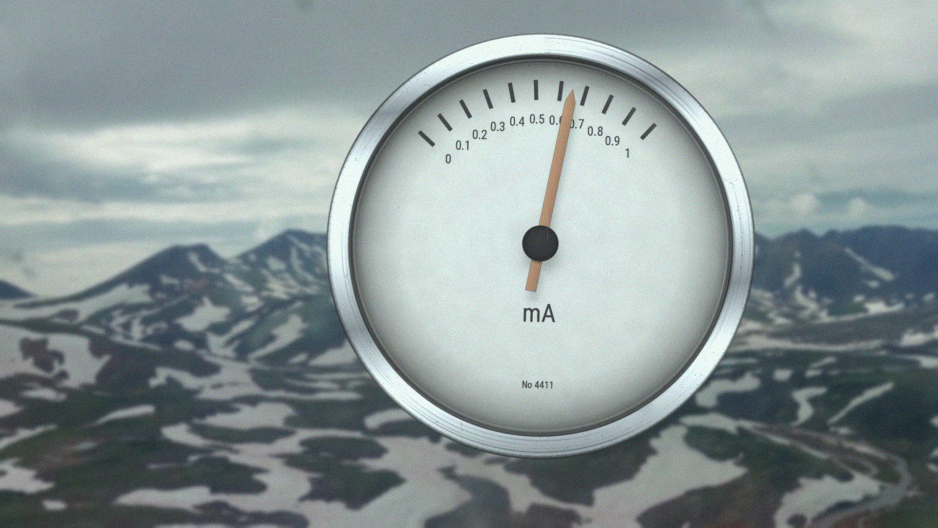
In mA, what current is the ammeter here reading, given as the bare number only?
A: 0.65
